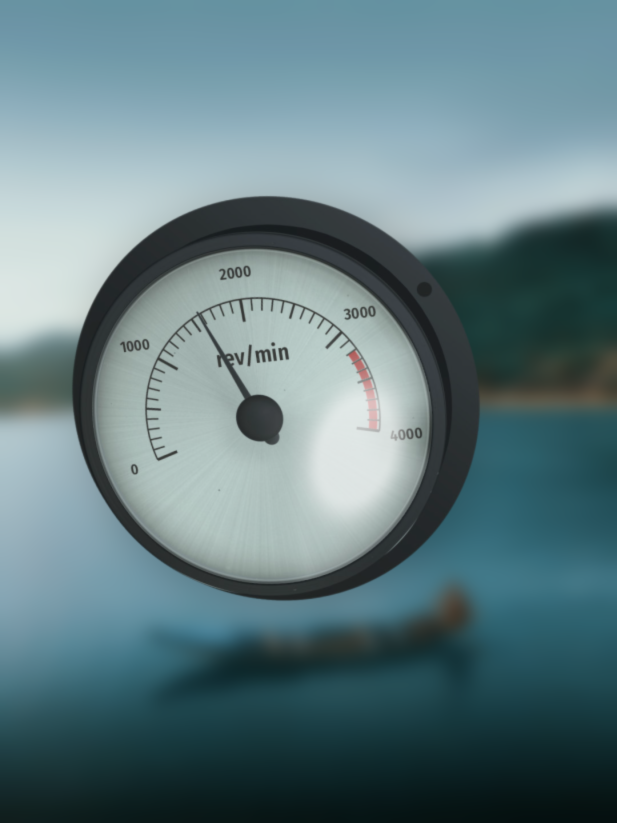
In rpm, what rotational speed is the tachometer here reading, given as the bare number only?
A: 1600
